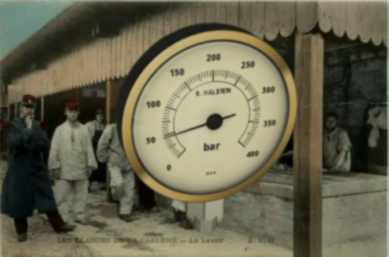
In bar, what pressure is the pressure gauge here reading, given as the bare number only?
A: 50
